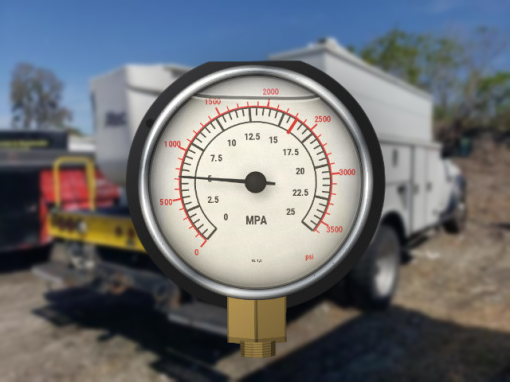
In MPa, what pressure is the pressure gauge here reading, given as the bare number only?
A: 5
